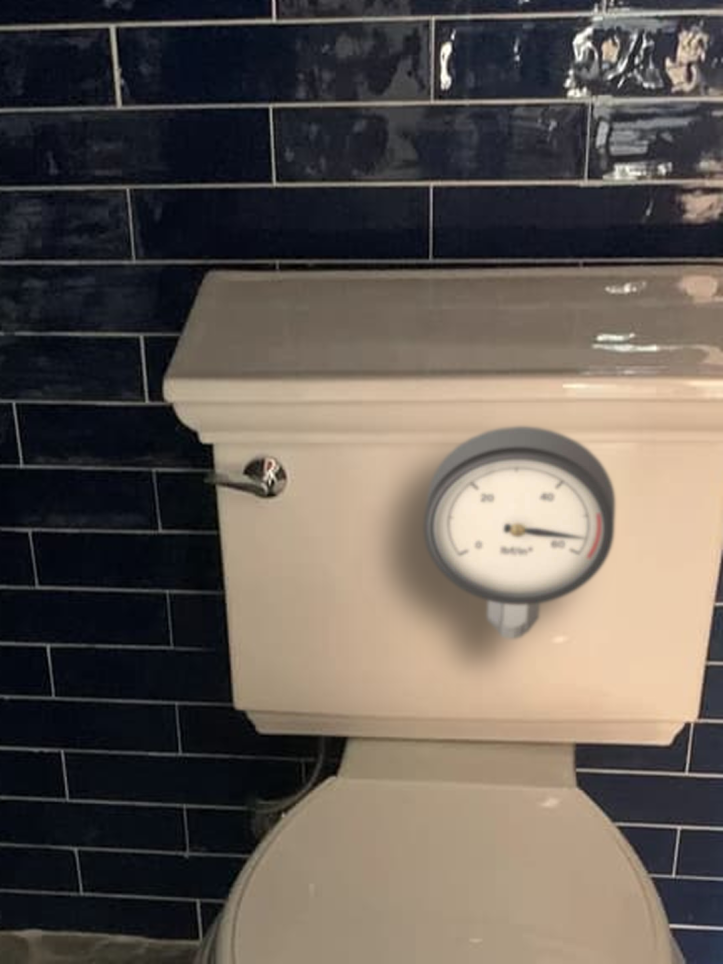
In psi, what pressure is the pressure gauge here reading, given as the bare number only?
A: 55
